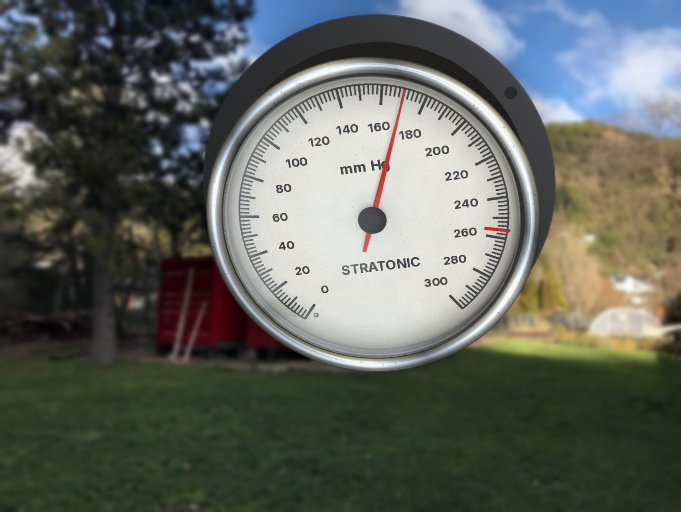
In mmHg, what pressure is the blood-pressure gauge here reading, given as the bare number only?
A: 170
